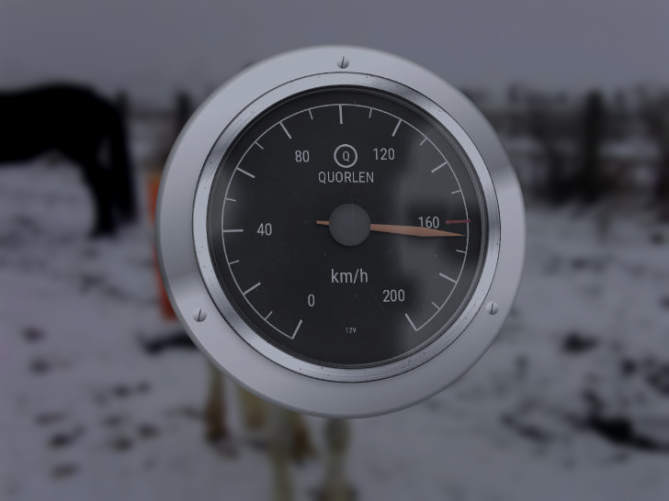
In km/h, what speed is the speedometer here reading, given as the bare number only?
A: 165
